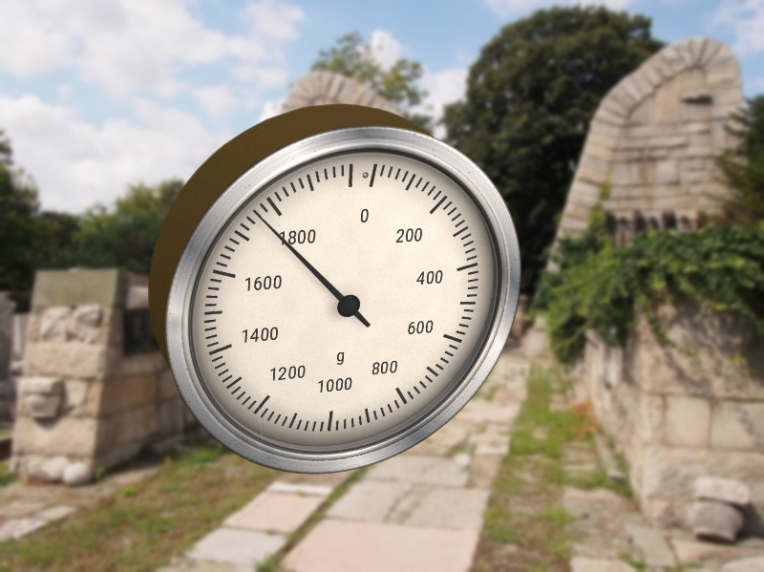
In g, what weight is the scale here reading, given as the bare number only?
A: 1760
